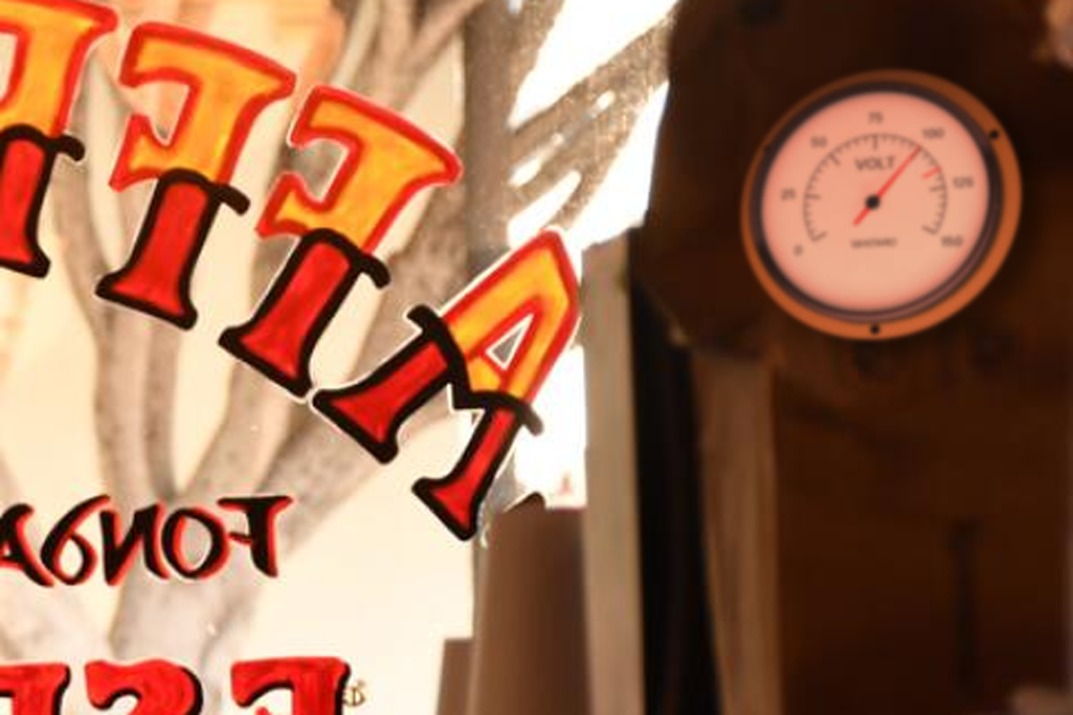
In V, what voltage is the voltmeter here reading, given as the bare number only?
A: 100
